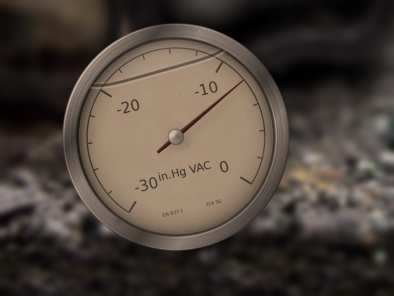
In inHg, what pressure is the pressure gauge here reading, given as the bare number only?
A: -8
